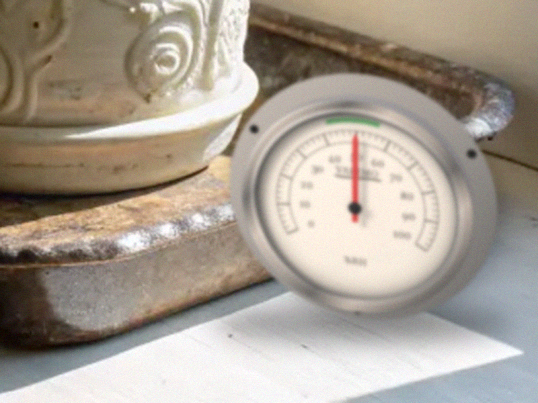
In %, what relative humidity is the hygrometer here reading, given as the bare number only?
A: 50
